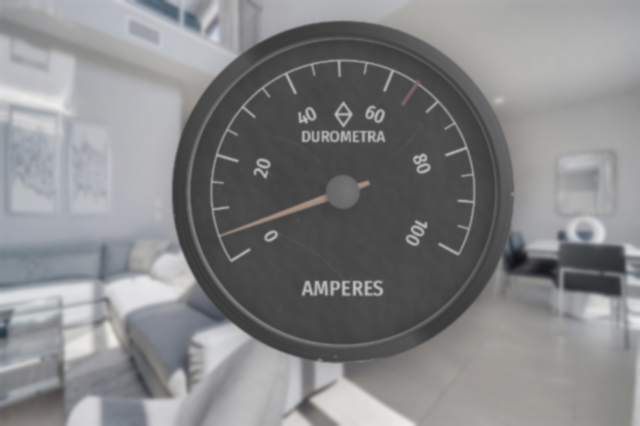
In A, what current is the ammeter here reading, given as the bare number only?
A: 5
